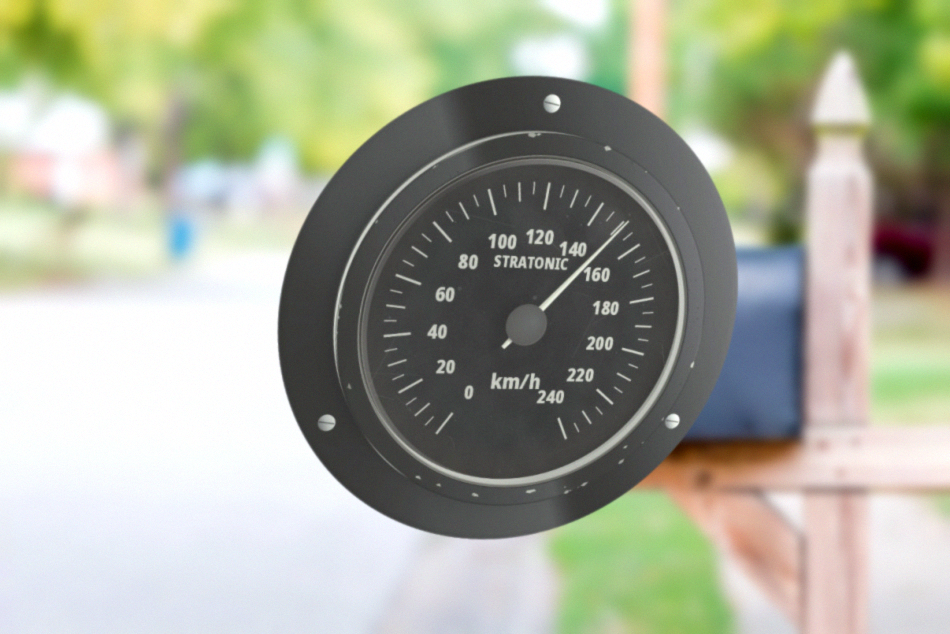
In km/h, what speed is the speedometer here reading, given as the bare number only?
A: 150
